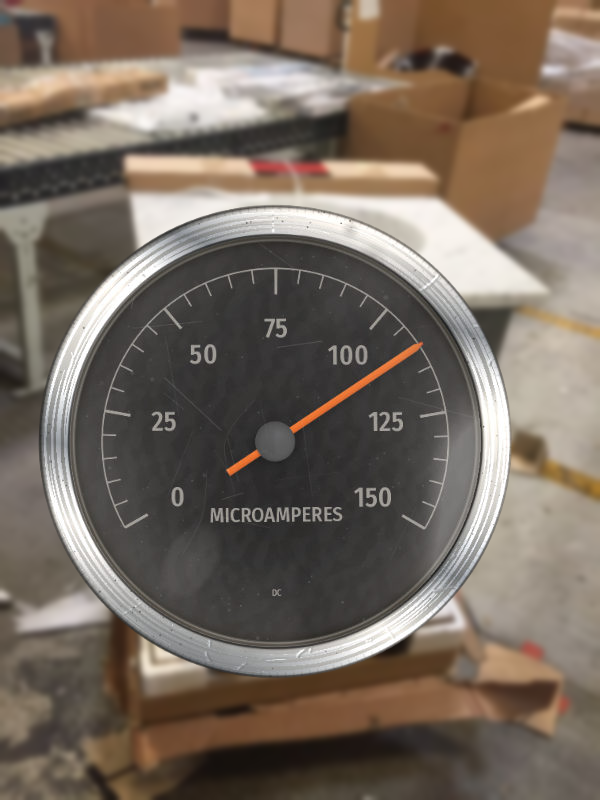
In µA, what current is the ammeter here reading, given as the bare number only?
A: 110
